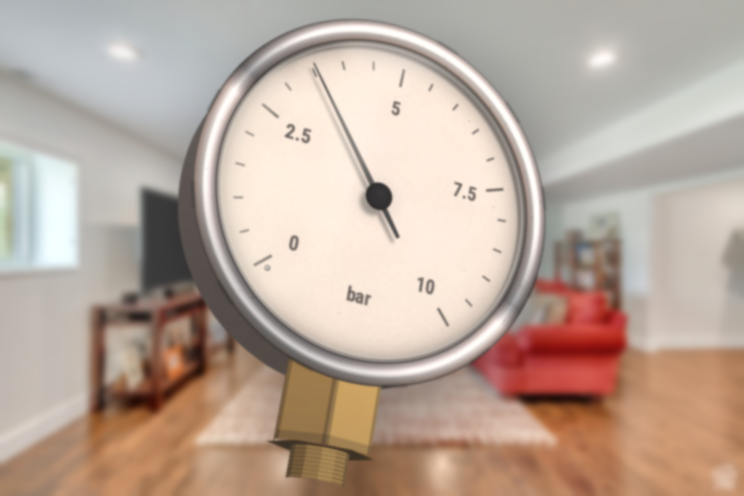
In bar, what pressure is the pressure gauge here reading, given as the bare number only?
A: 3.5
